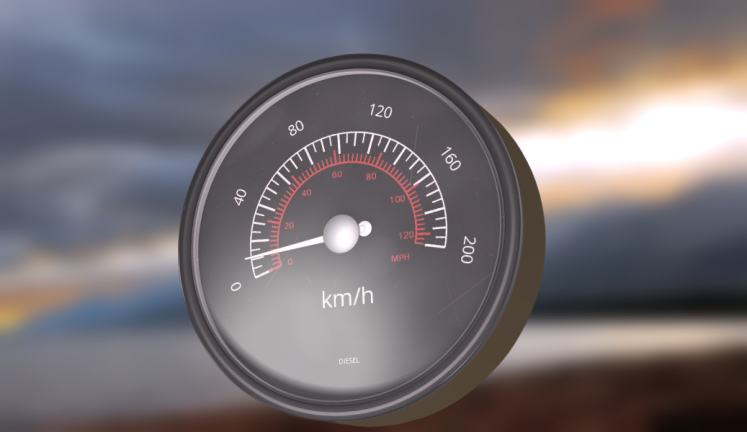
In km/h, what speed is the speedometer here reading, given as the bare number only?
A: 10
